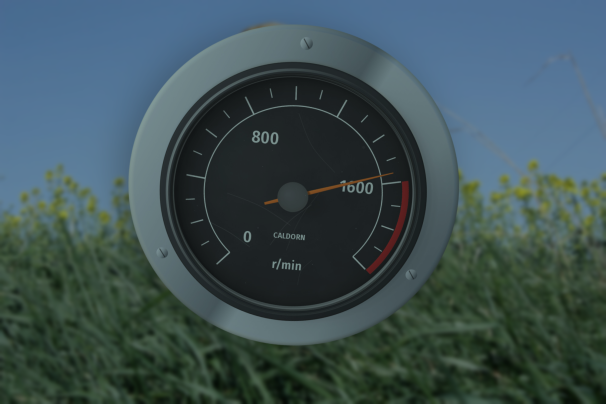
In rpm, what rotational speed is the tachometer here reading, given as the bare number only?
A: 1550
